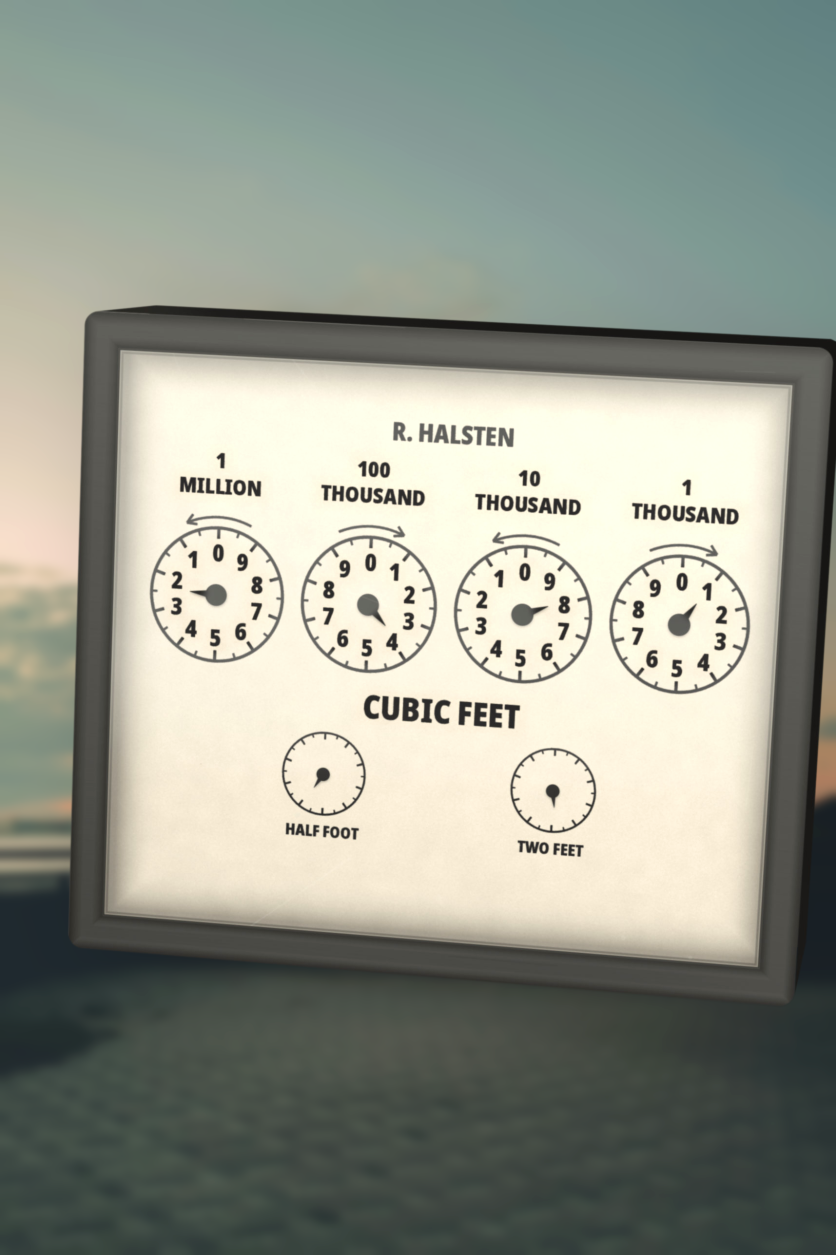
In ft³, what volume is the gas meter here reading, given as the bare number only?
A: 238100
